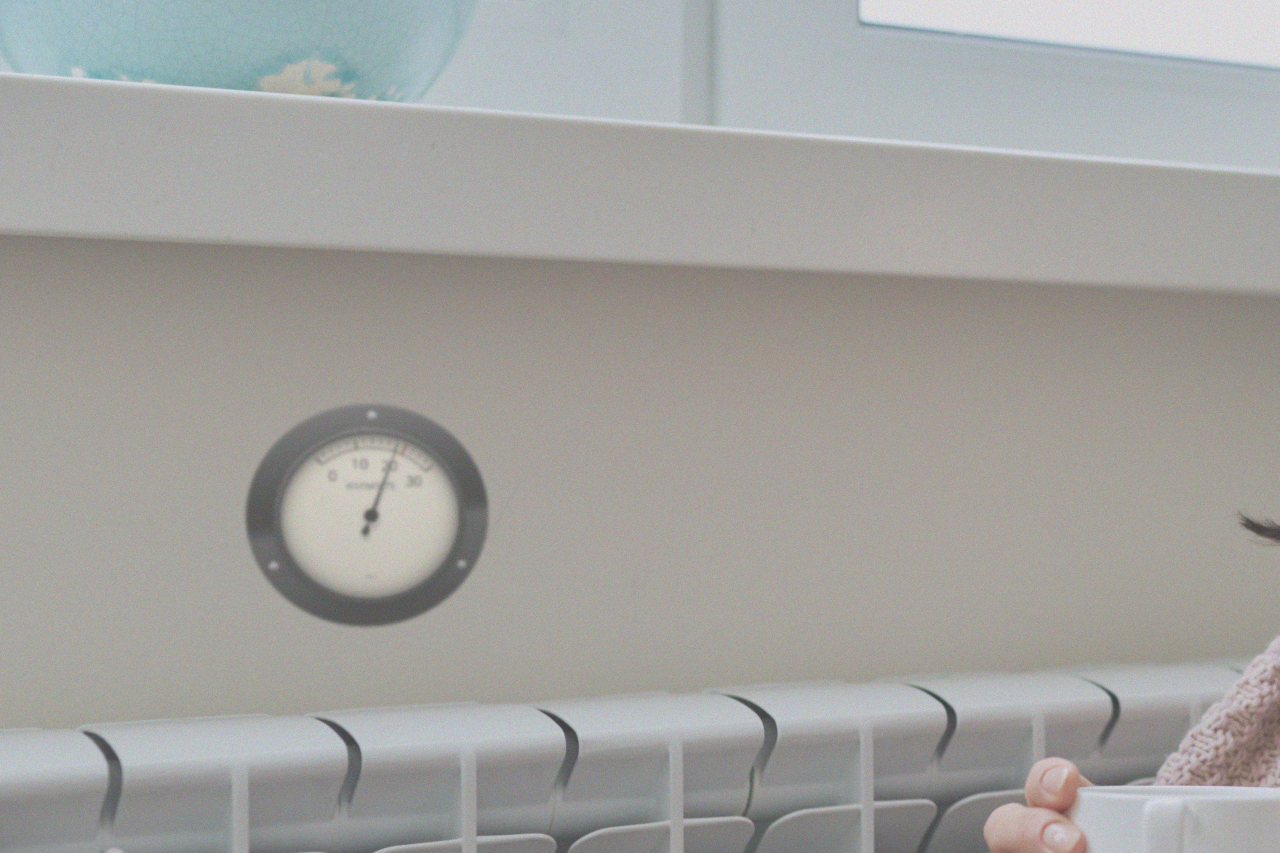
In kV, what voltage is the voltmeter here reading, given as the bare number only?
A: 20
